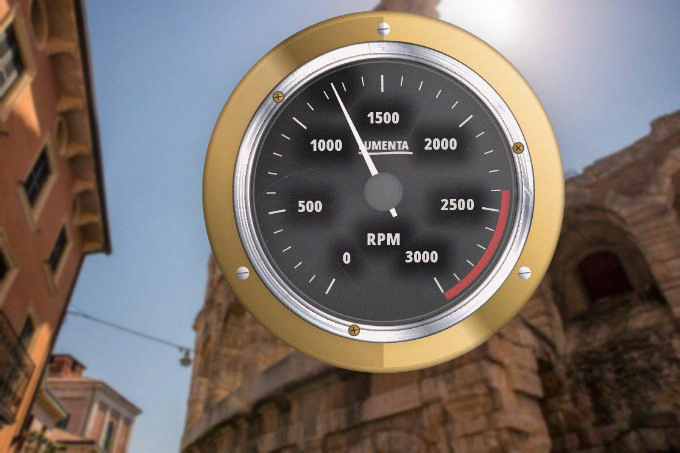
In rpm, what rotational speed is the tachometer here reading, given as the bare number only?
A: 1250
